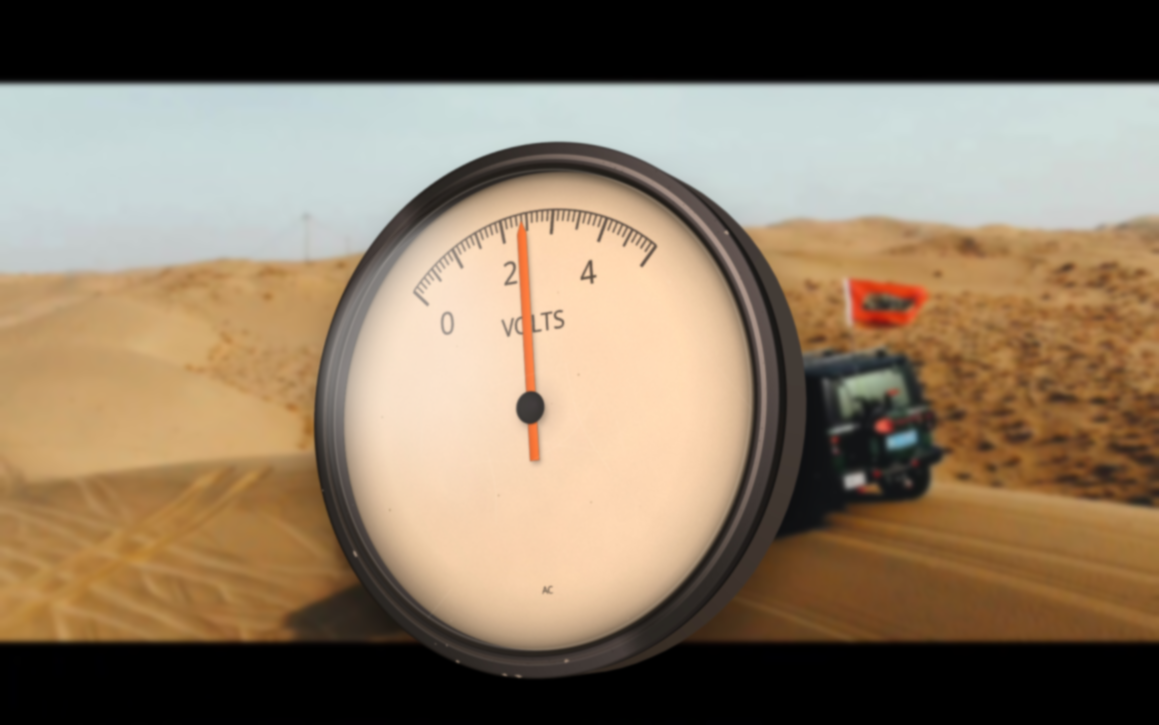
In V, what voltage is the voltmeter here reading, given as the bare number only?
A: 2.5
